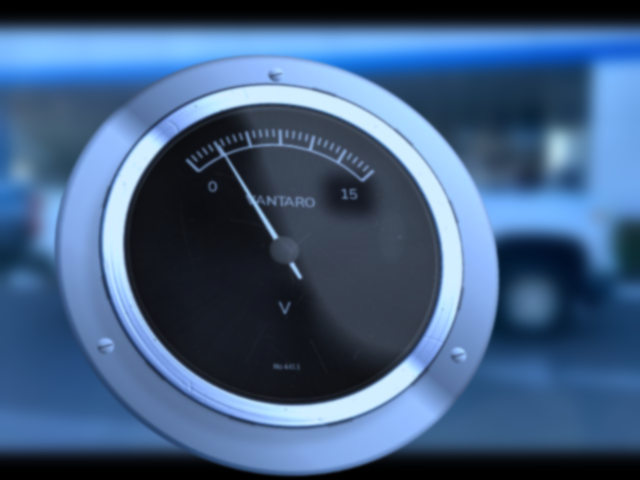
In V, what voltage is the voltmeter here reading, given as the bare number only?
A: 2.5
